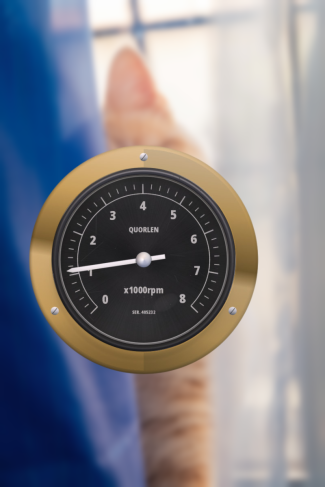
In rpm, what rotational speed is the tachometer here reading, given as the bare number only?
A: 1100
